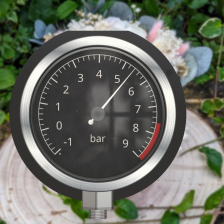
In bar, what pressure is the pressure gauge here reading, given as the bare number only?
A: 5.4
